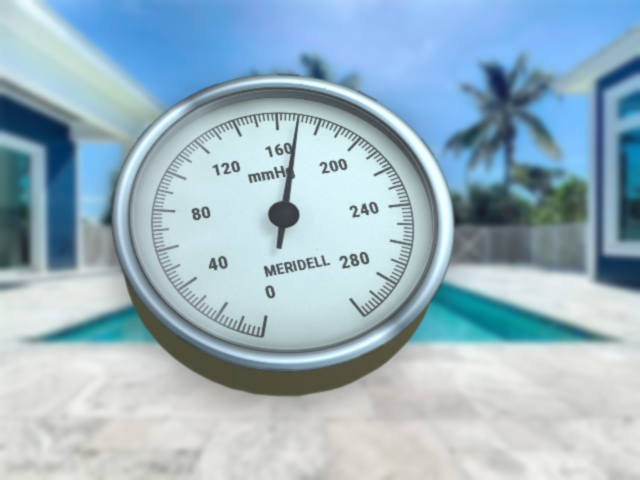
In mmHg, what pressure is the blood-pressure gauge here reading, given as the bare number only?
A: 170
